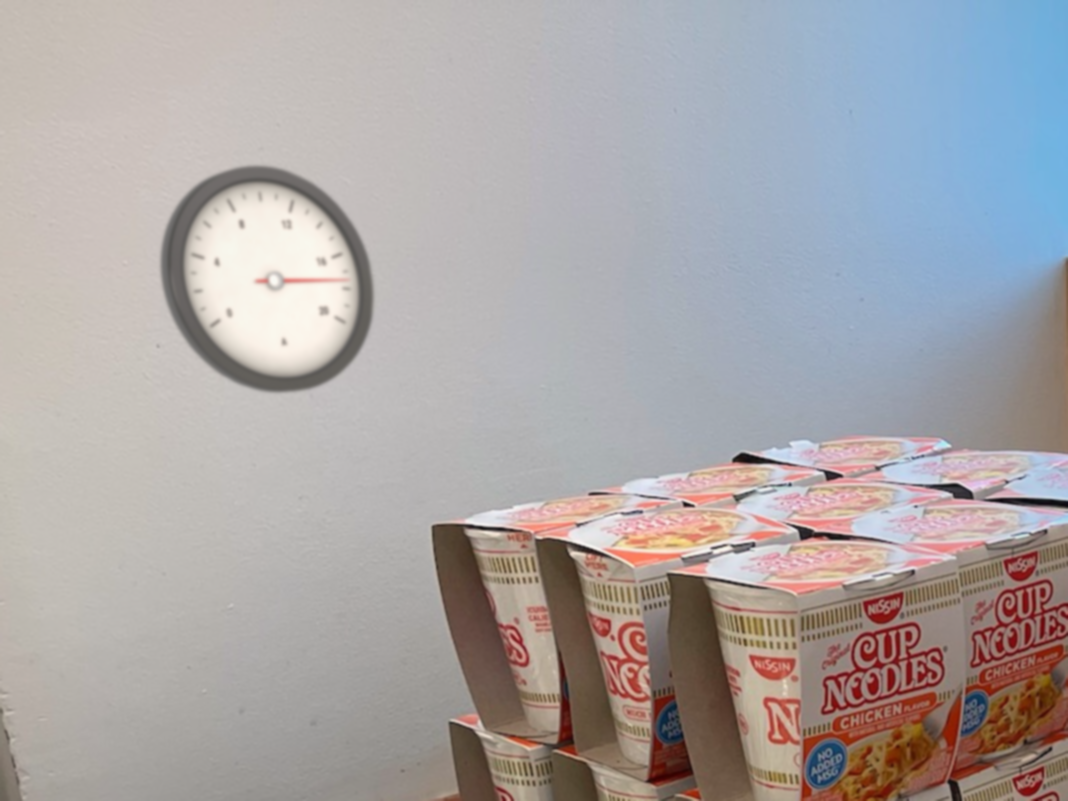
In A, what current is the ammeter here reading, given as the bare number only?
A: 17.5
